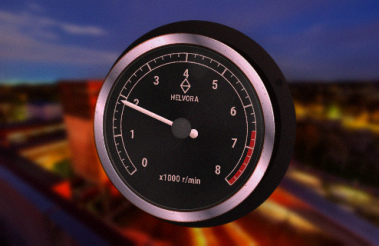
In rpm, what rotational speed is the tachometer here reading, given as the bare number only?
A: 1900
